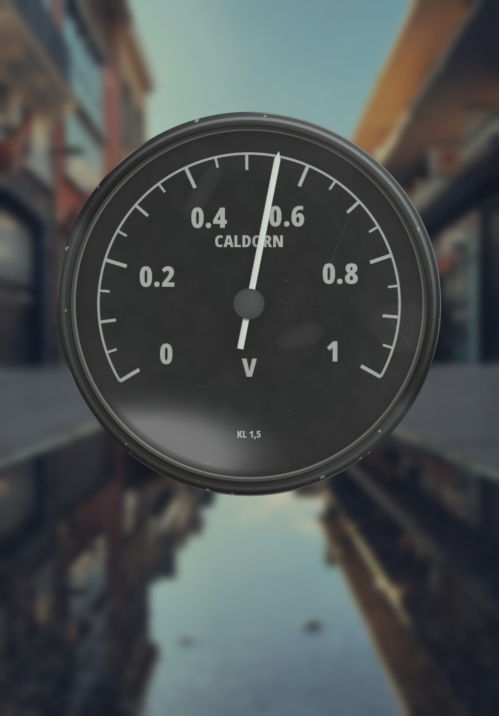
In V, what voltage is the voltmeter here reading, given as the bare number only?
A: 0.55
